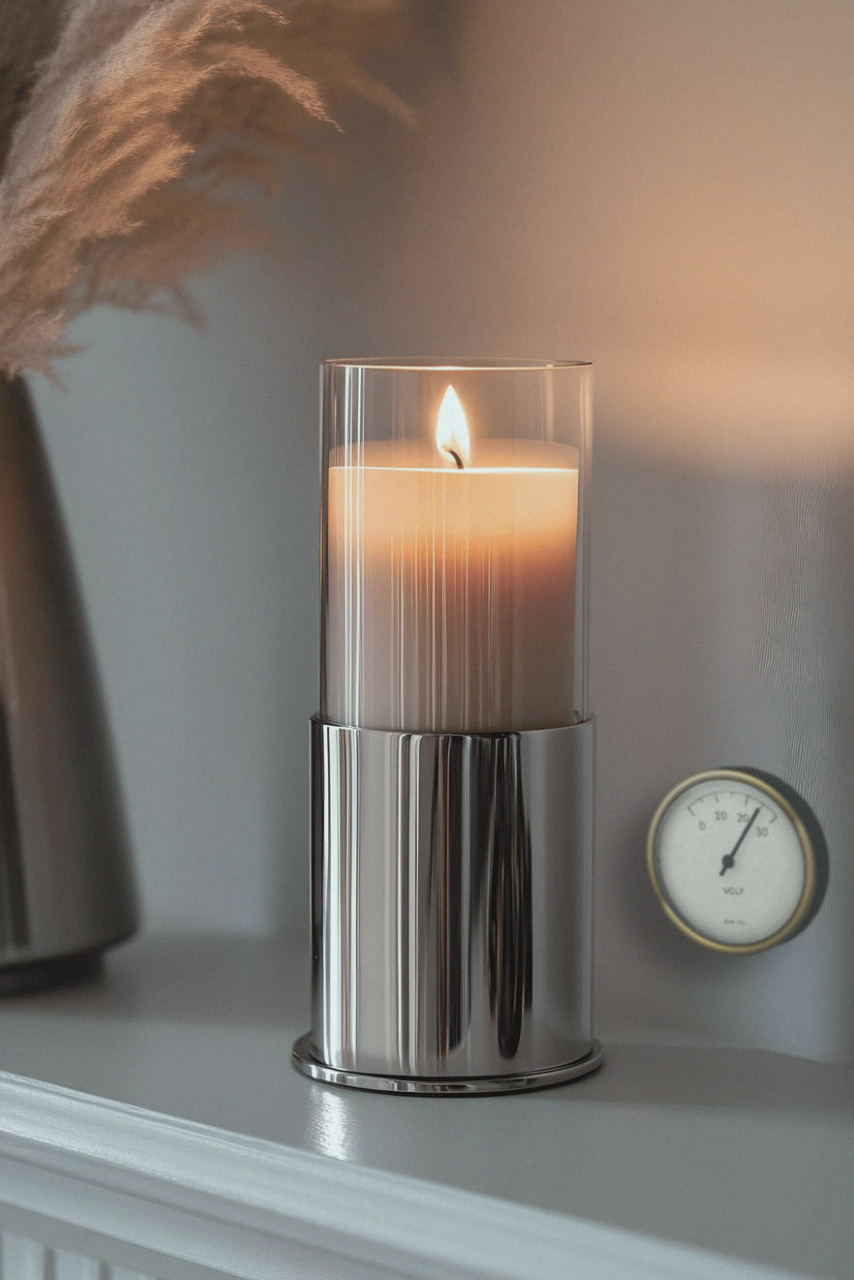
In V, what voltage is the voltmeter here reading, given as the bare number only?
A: 25
